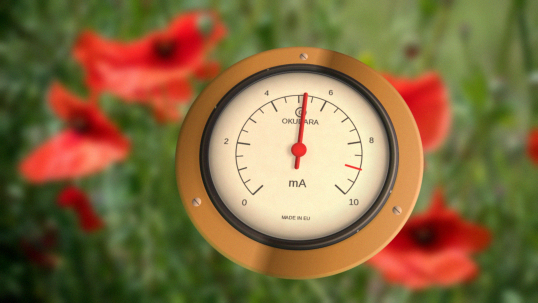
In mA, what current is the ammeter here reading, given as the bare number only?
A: 5.25
